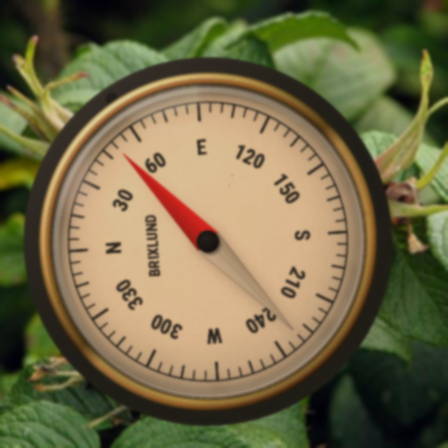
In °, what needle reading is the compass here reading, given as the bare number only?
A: 50
